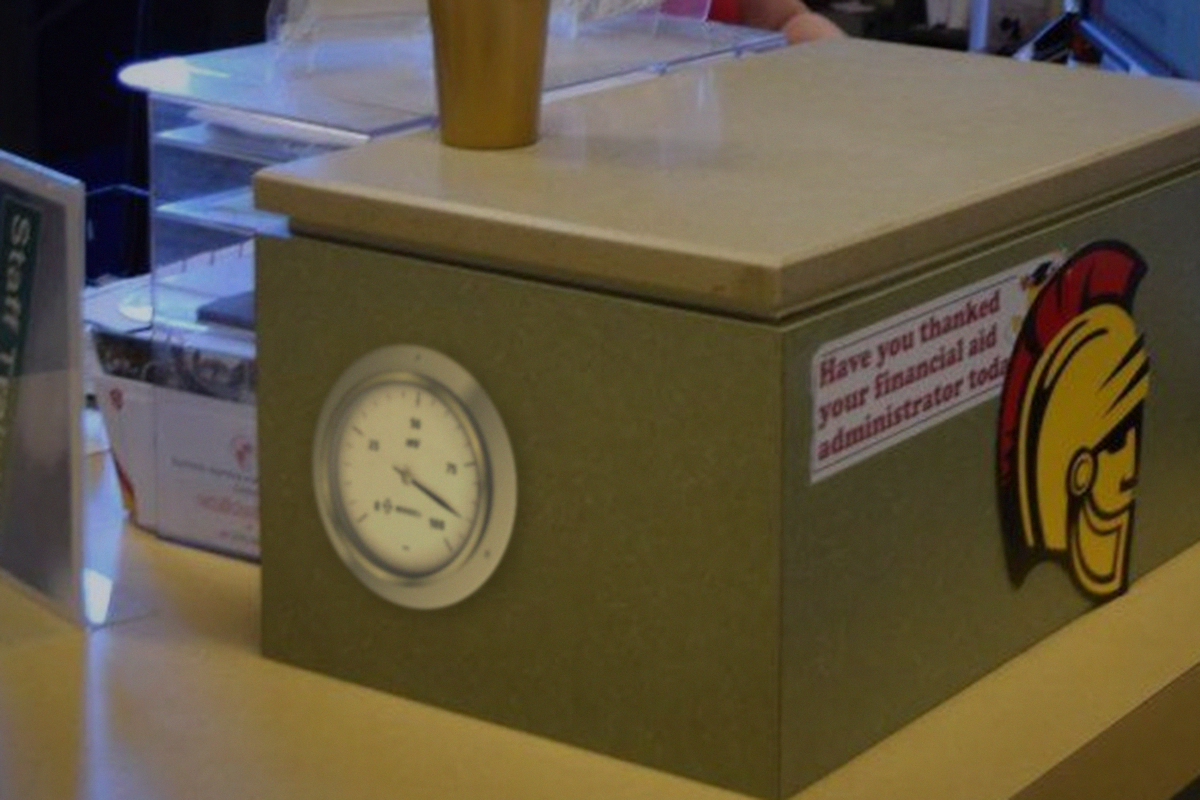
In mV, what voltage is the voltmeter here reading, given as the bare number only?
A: 90
